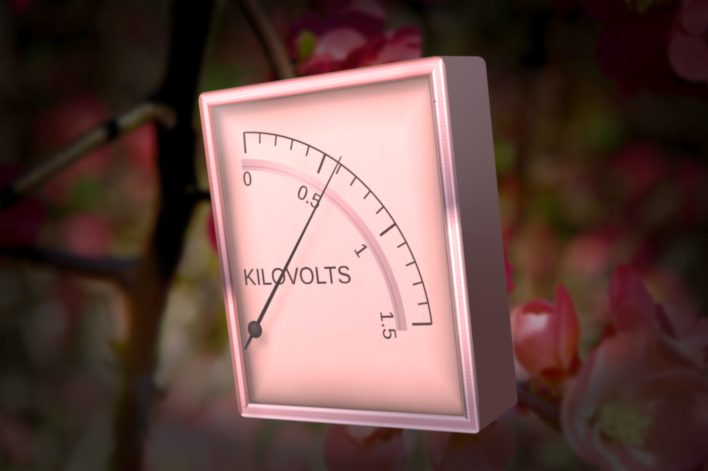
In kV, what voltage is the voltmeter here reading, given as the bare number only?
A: 0.6
